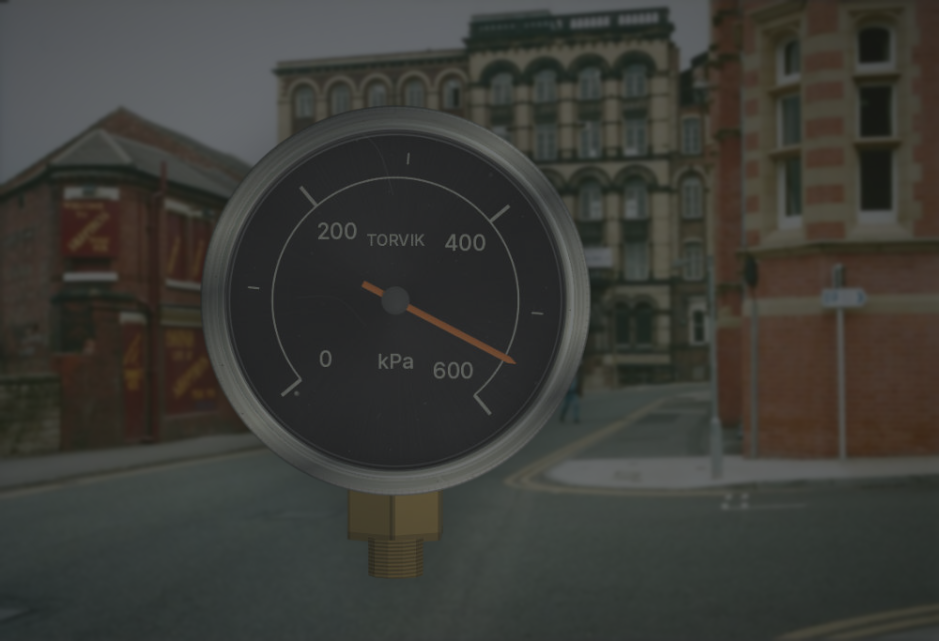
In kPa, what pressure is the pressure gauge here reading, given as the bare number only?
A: 550
